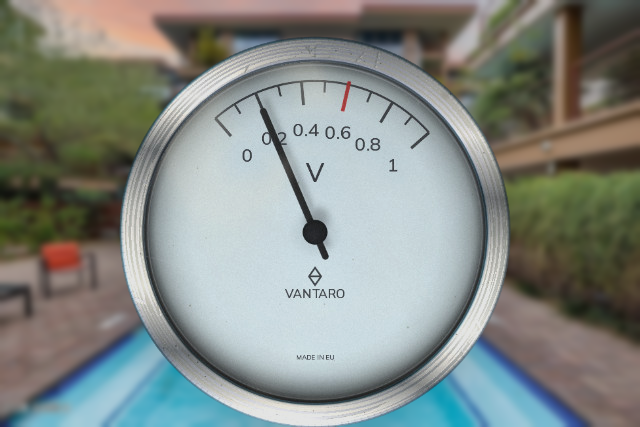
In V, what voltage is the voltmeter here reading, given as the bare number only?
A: 0.2
